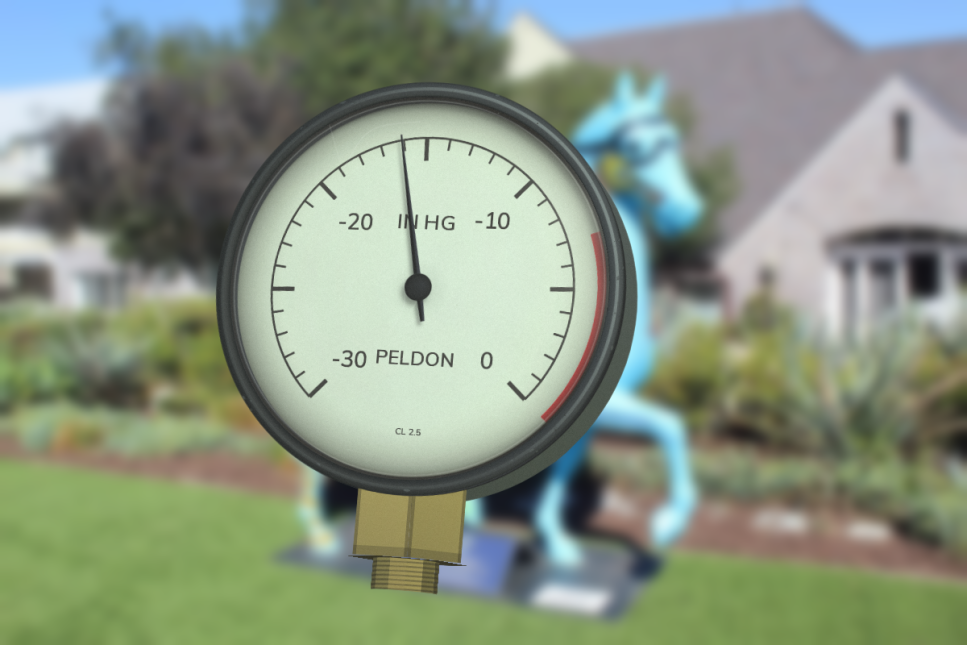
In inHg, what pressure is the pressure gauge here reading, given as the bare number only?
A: -16
